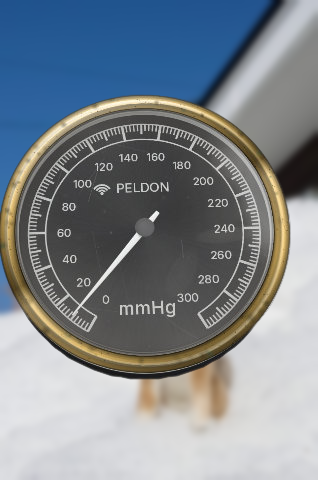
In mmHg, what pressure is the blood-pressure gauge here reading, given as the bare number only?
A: 10
